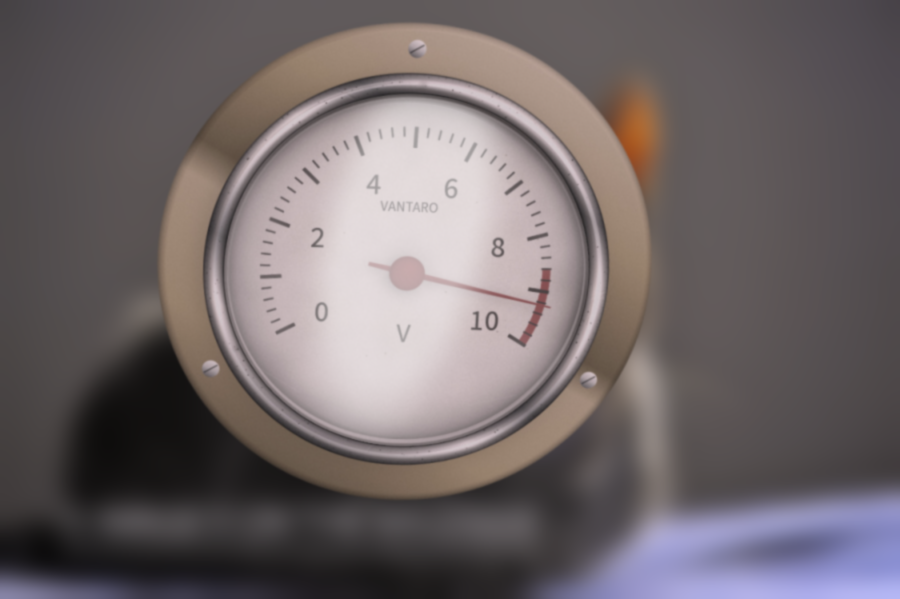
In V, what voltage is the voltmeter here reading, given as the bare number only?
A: 9.2
